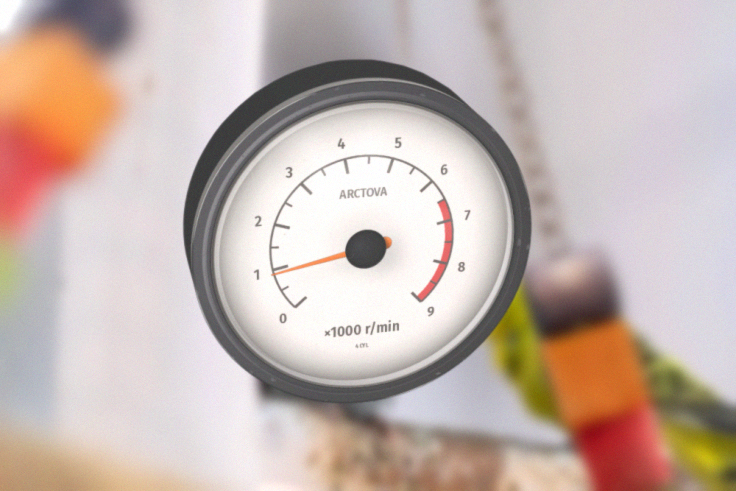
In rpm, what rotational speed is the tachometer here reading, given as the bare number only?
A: 1000
